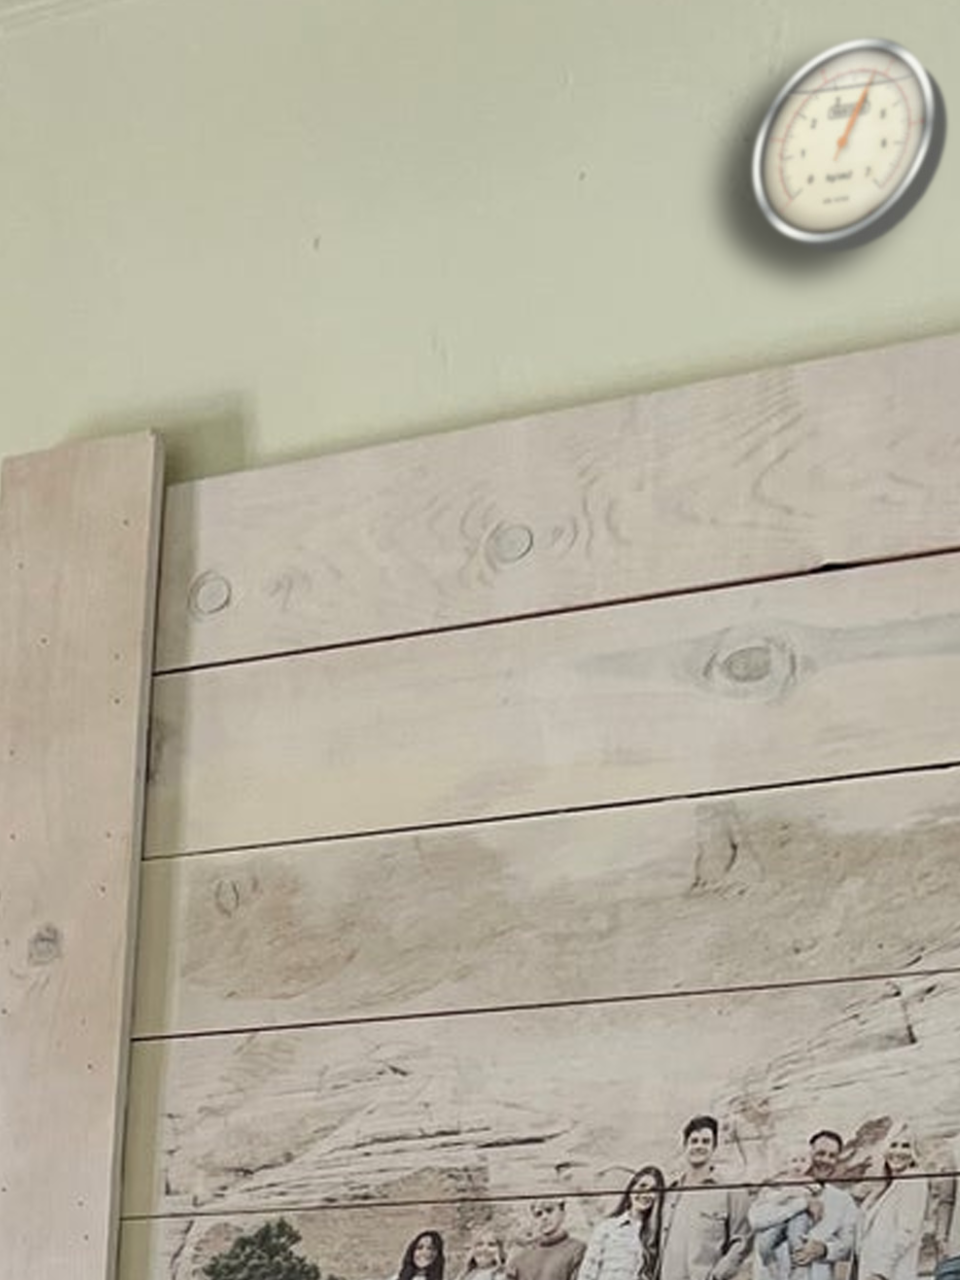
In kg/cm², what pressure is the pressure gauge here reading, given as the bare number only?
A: 4
